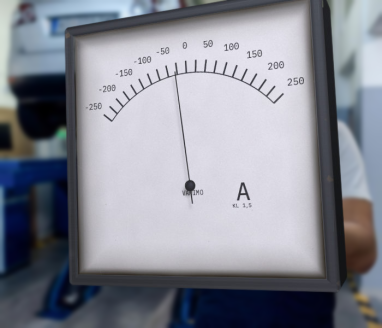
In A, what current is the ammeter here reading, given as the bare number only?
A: -25
